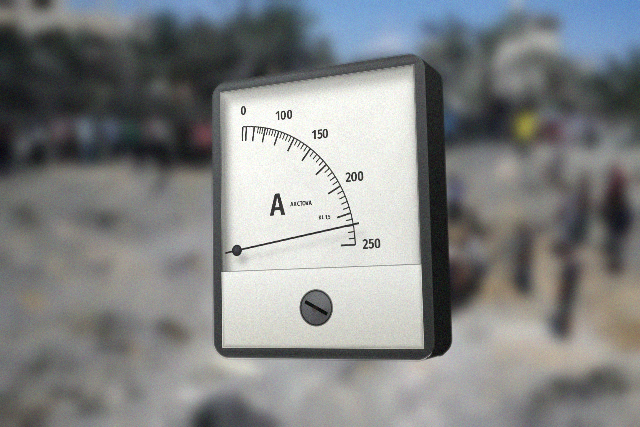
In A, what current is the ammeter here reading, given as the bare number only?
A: 235
